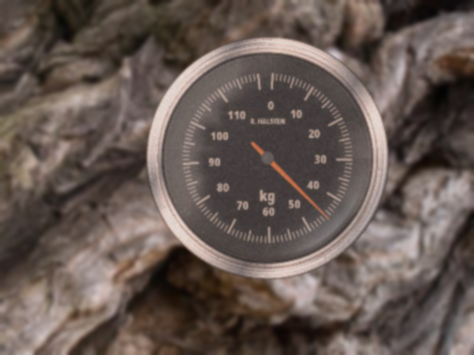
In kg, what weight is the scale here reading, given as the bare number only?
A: 45
